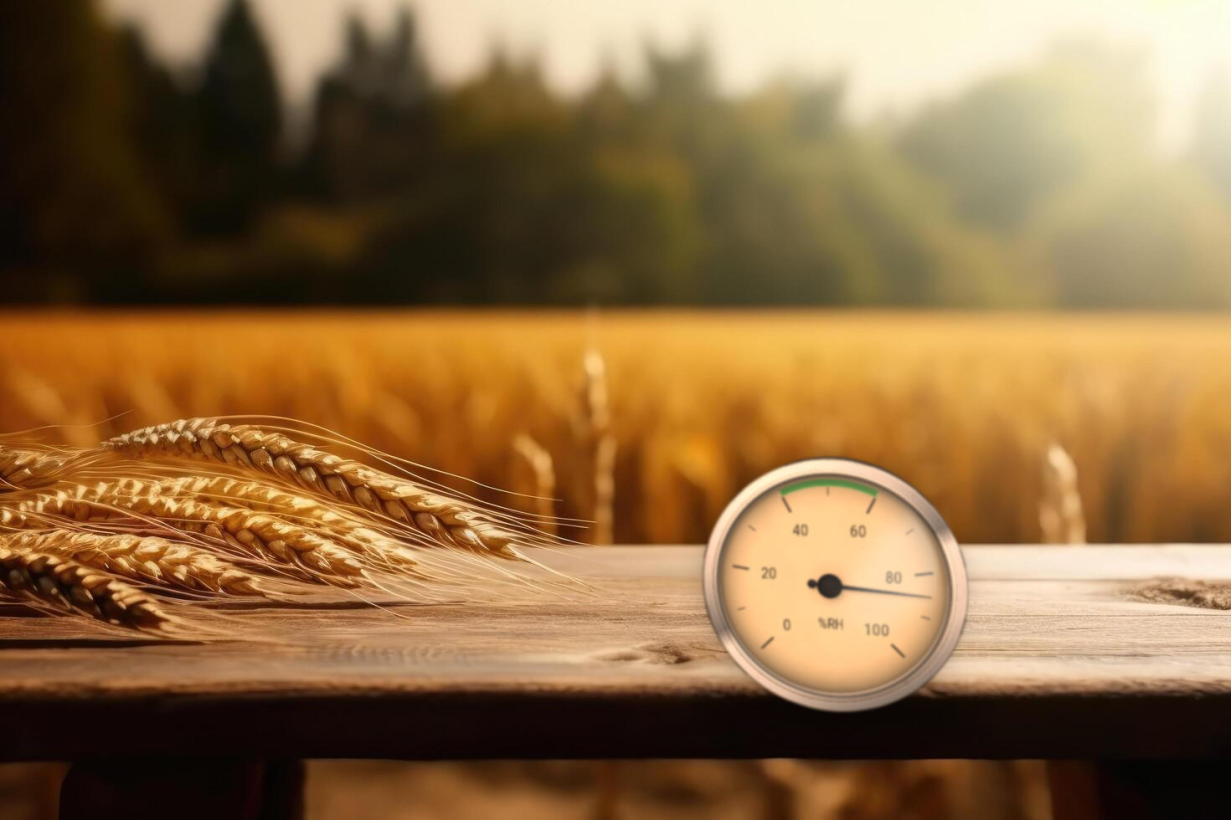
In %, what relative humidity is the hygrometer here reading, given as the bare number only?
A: 85
